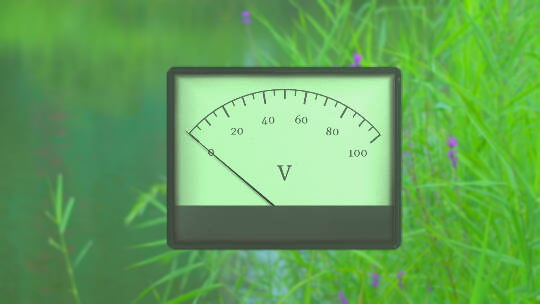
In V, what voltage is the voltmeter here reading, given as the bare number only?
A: 0
